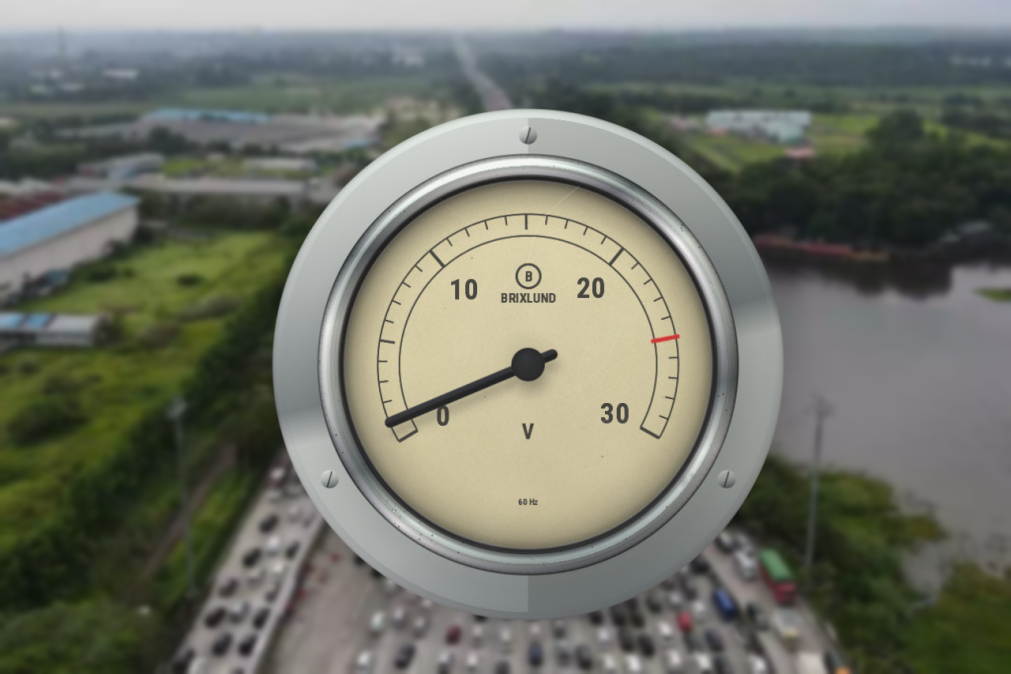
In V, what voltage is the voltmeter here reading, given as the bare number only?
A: 1
